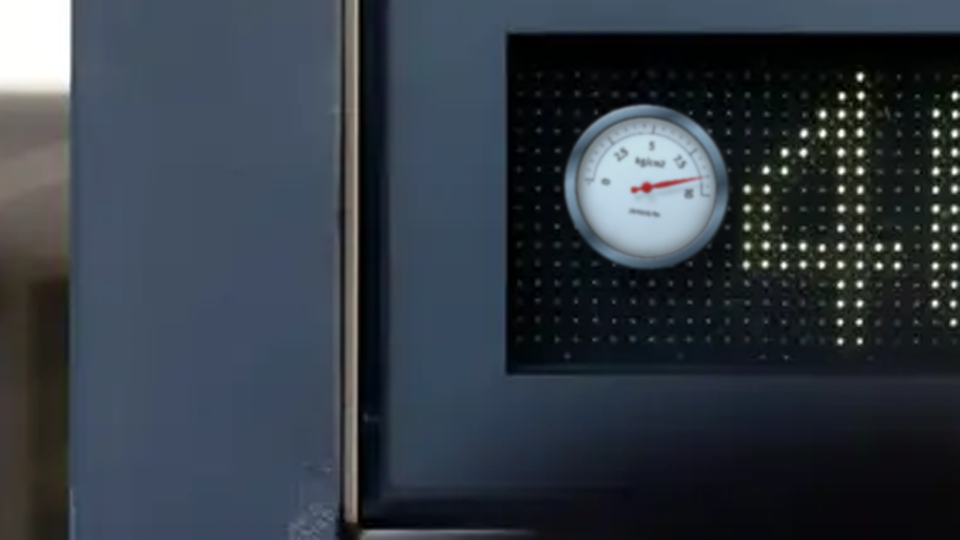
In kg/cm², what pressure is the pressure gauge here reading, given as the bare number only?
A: 9
